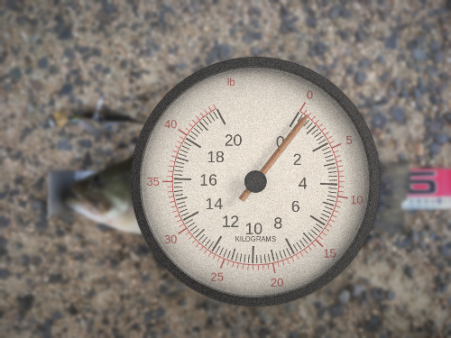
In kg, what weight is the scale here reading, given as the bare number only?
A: 0.4
